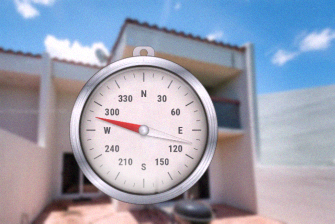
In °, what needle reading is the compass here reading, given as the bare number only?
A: 285
